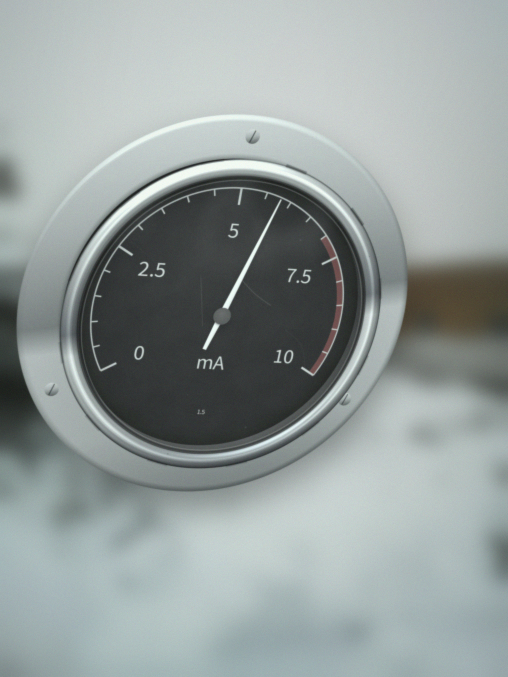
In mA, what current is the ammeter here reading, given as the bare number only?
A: 5.75
